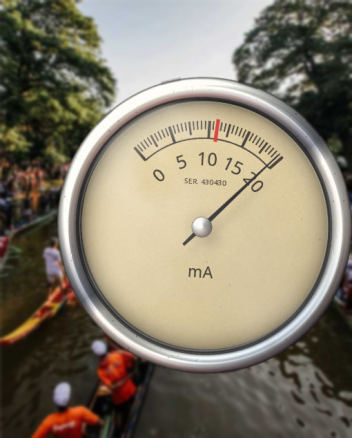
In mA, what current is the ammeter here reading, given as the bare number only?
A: 19.5
